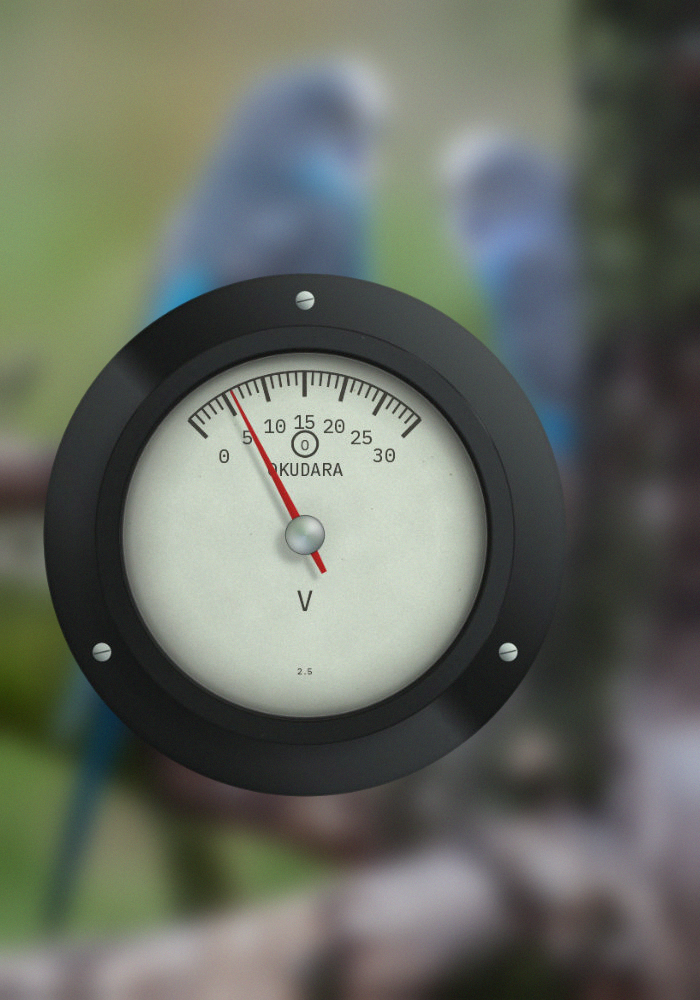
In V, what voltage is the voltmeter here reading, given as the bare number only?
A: 6
